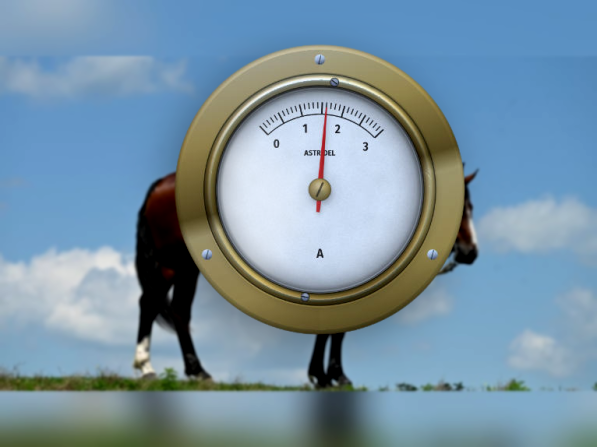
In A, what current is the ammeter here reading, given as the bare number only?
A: 1.6
